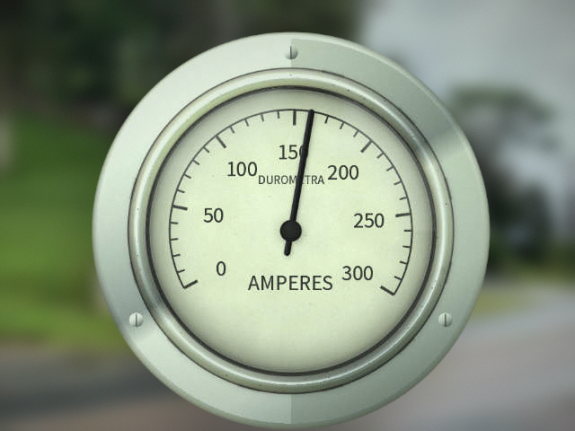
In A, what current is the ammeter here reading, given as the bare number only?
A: 160
